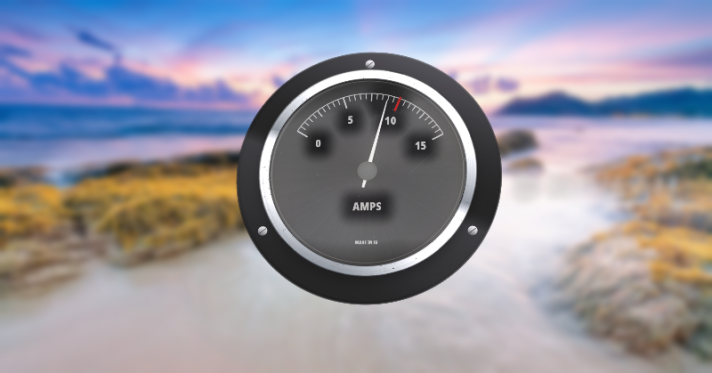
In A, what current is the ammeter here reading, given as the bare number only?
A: 9
